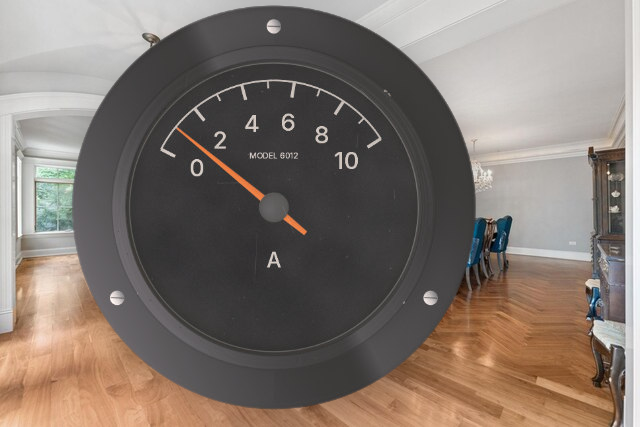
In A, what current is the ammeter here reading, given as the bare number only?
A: 1
